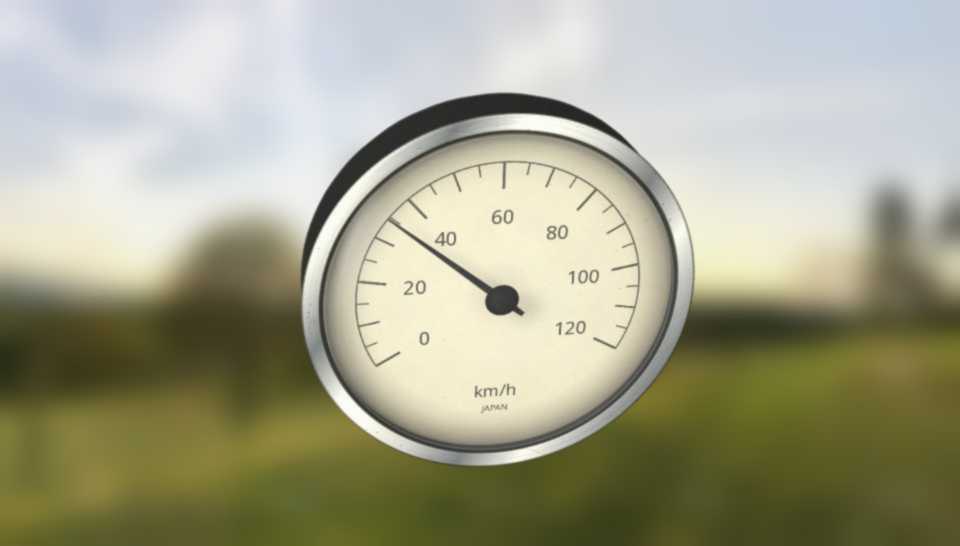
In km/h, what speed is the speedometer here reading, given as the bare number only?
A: 35
